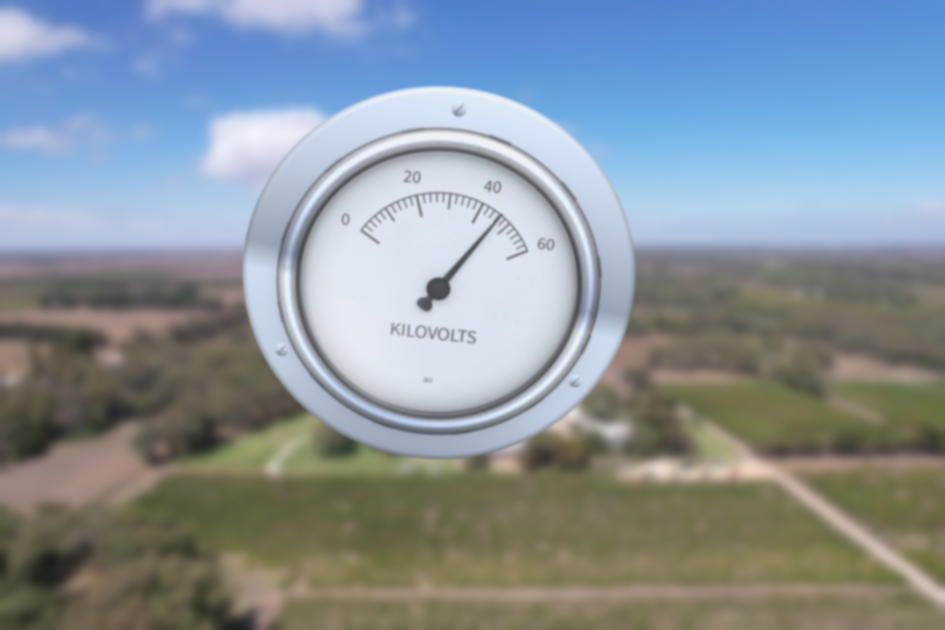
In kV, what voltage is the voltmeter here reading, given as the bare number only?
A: 46
